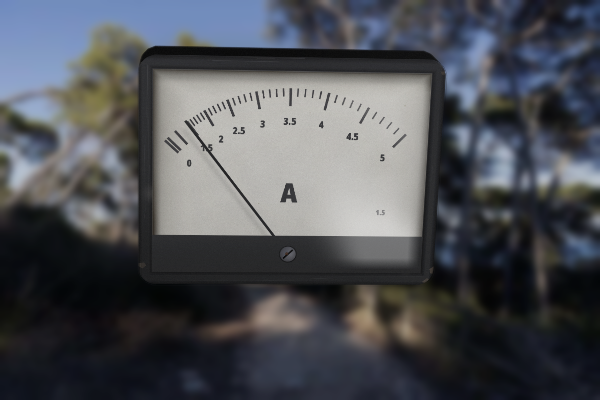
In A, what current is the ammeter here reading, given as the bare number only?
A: 1.5
